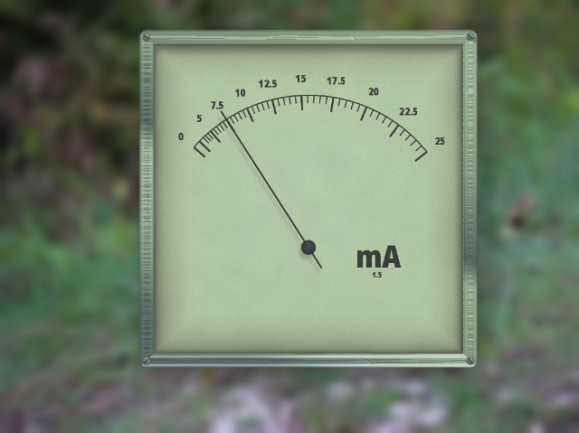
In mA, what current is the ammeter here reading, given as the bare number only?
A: 7.5
